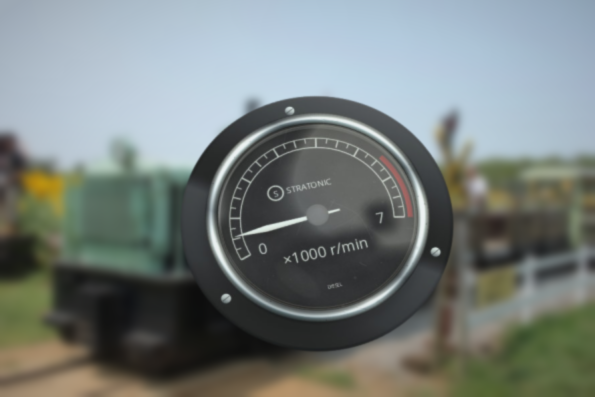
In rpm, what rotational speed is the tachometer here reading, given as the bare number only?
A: 500
